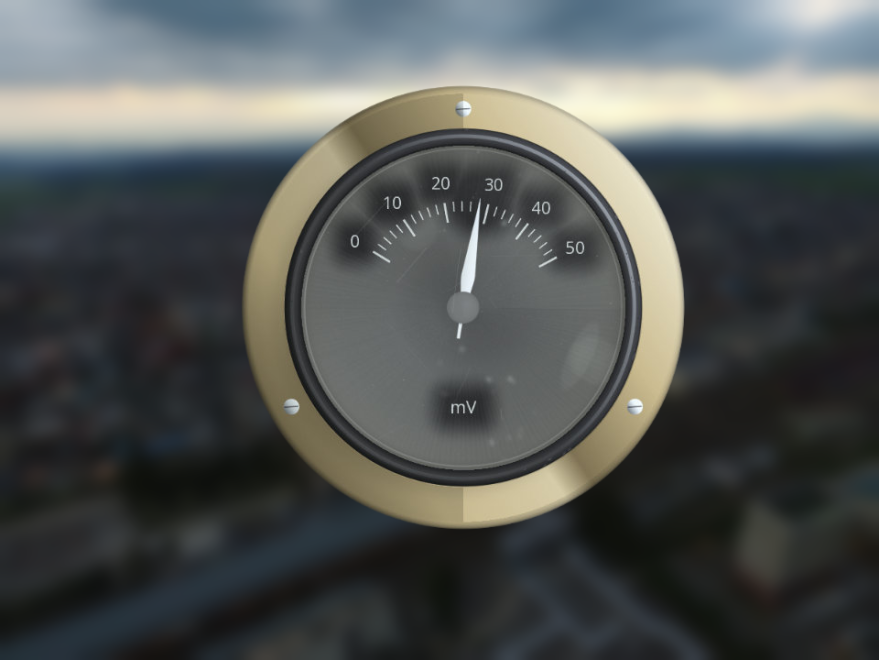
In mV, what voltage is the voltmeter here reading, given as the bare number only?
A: 28
